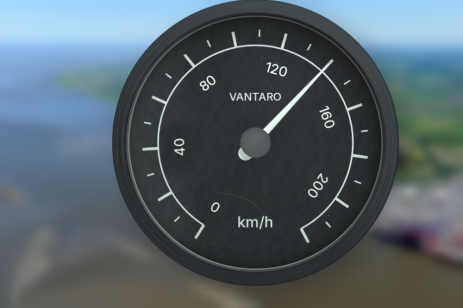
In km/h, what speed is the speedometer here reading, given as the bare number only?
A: 140
